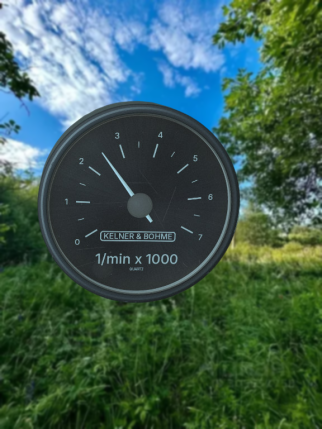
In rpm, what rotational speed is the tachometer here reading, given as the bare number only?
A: 2500
